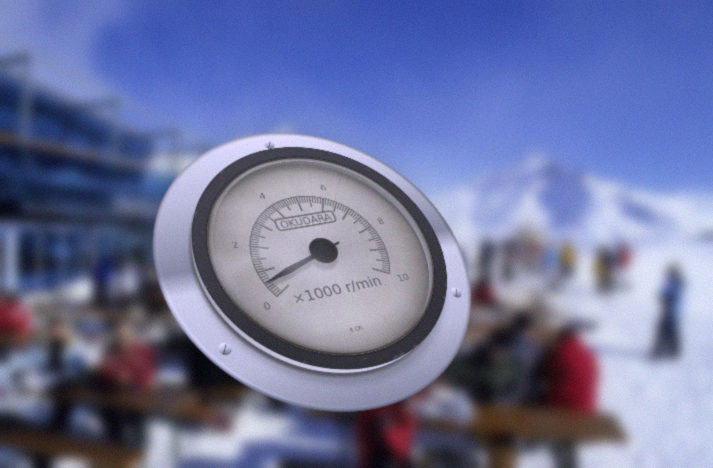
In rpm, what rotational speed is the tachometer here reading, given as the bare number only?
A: 500
